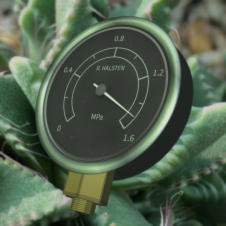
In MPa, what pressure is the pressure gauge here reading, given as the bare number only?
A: 1.5
